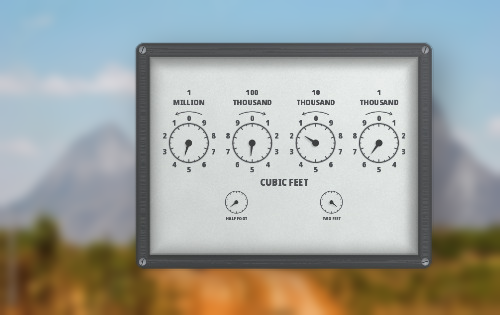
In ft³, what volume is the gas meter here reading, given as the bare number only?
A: 451600
